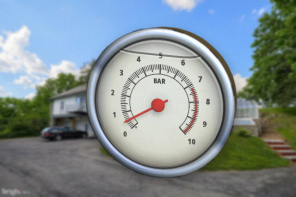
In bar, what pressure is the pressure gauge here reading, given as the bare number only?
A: 0.5
